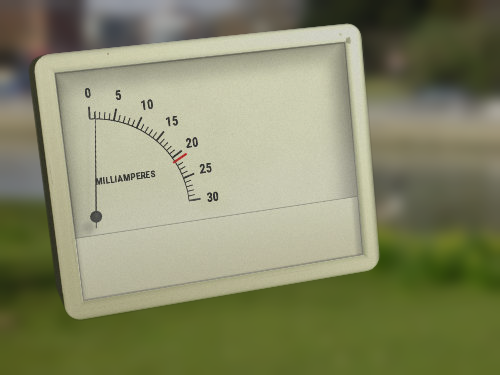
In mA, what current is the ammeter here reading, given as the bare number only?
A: 1
